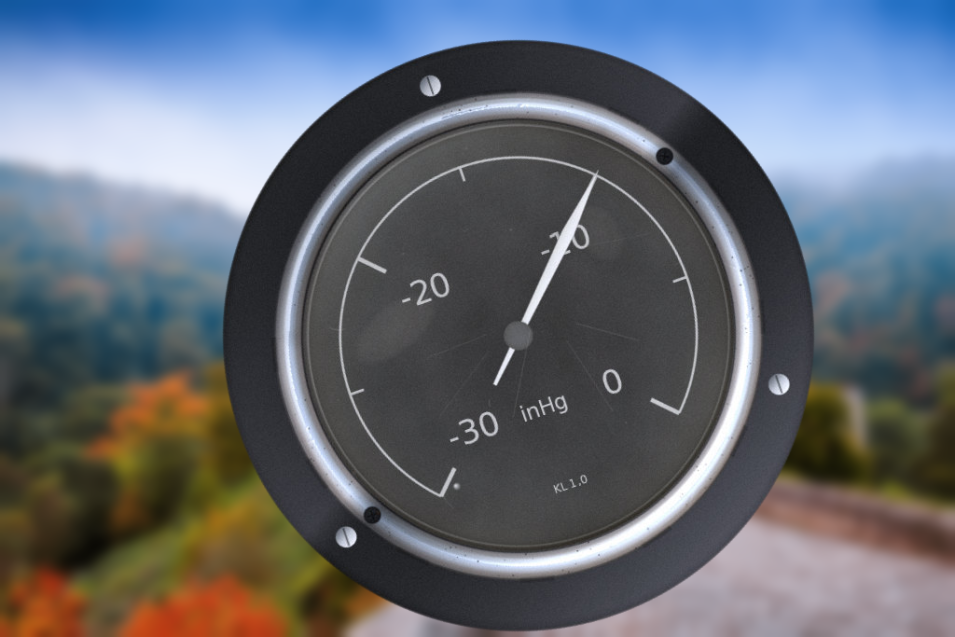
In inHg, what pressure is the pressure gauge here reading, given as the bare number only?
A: -10
